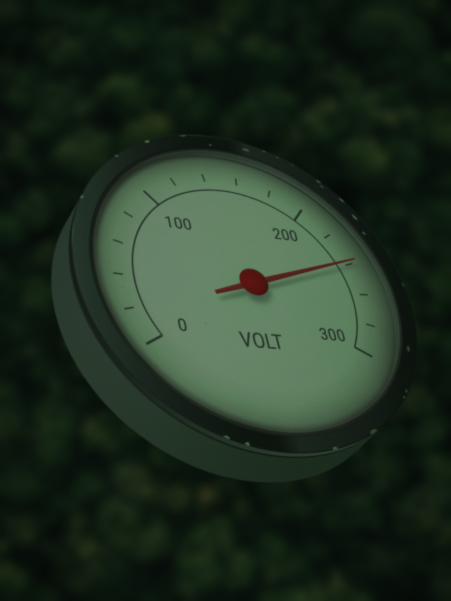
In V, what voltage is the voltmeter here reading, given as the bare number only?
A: 240
